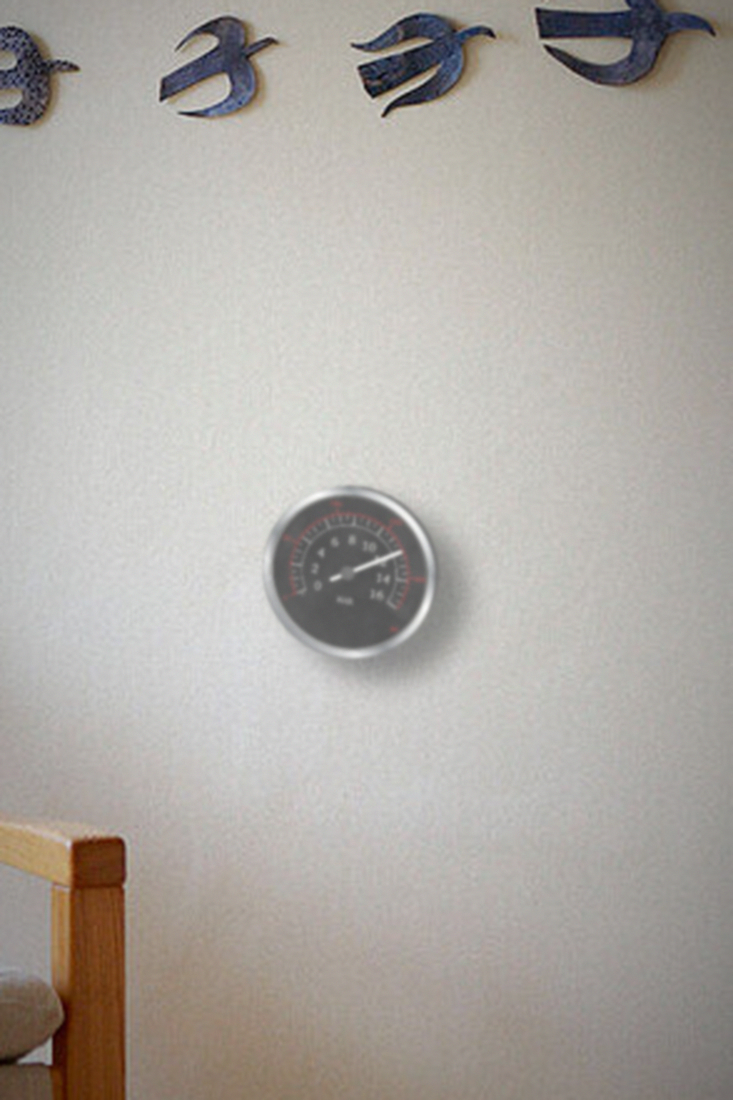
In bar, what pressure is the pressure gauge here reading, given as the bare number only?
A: 12
